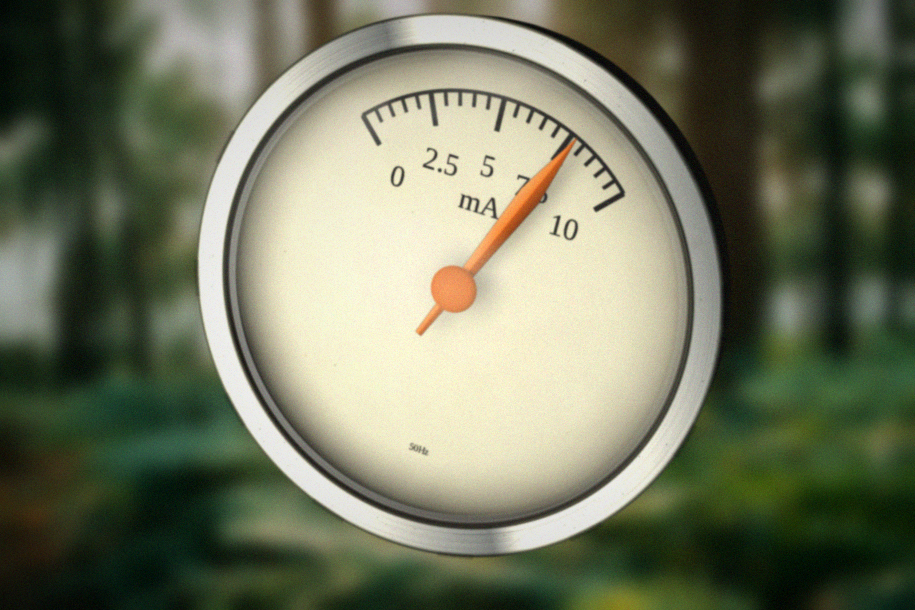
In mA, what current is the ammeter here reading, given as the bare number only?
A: 7.75
